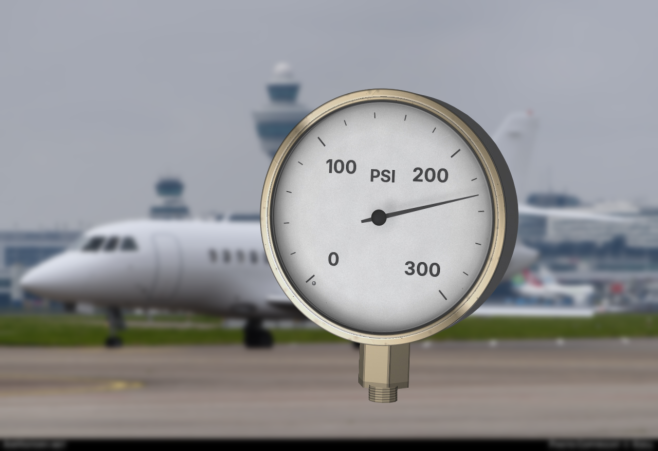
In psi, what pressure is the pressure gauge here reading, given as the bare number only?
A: 230
